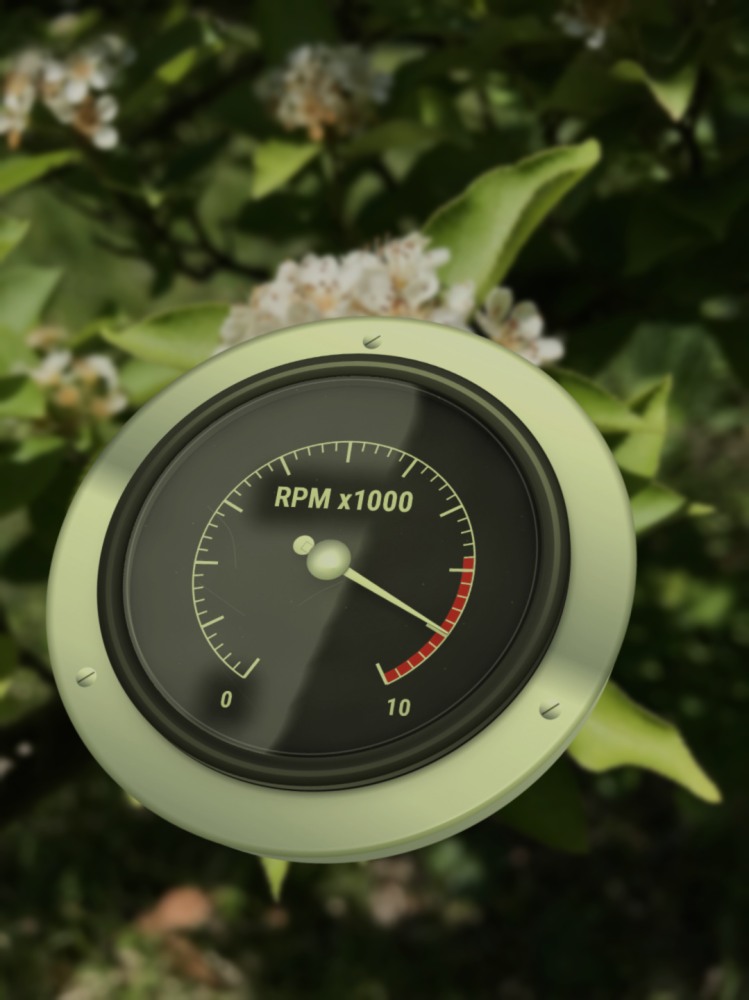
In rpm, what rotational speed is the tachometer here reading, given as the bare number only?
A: 9000
